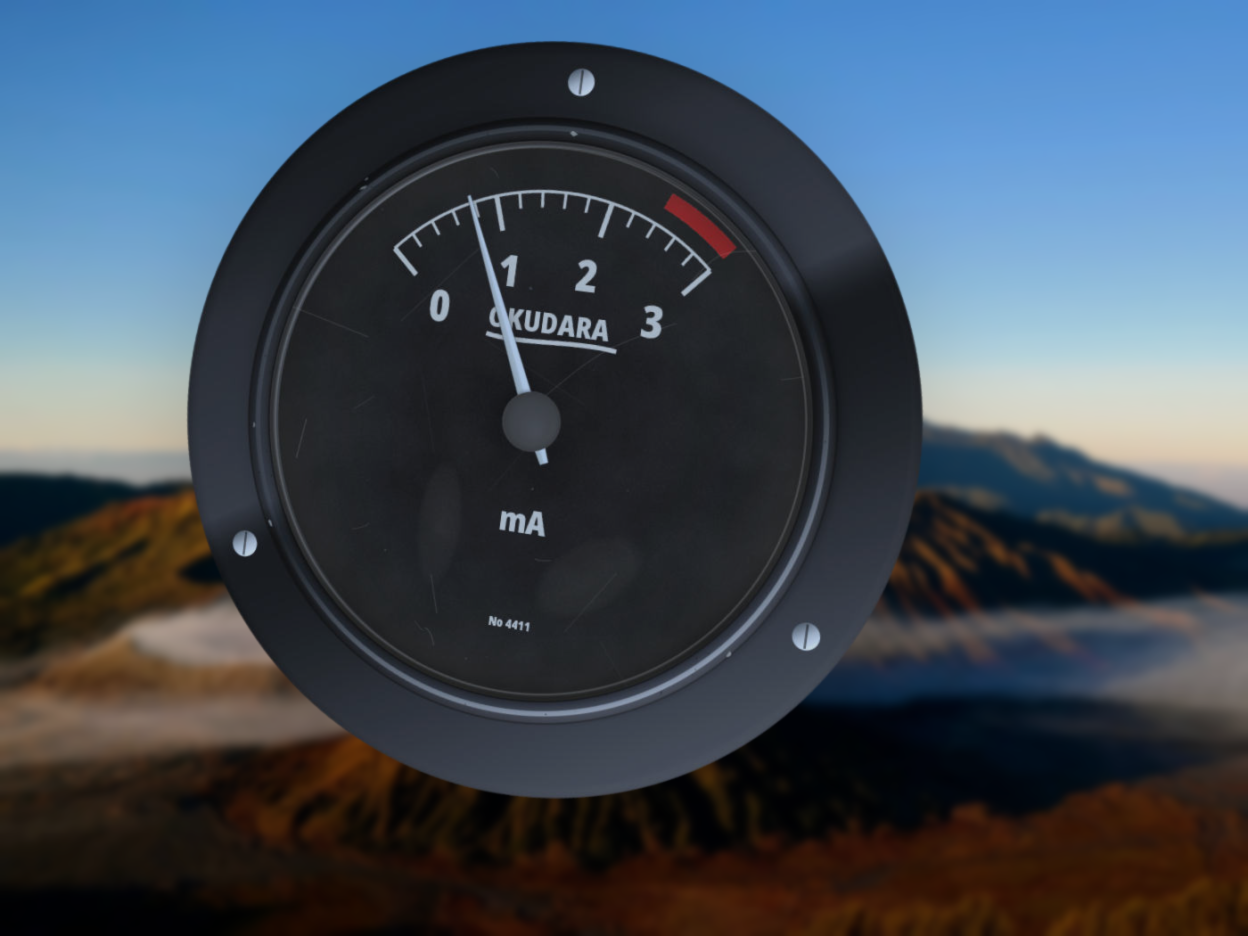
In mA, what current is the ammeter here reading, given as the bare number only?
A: 0.8
